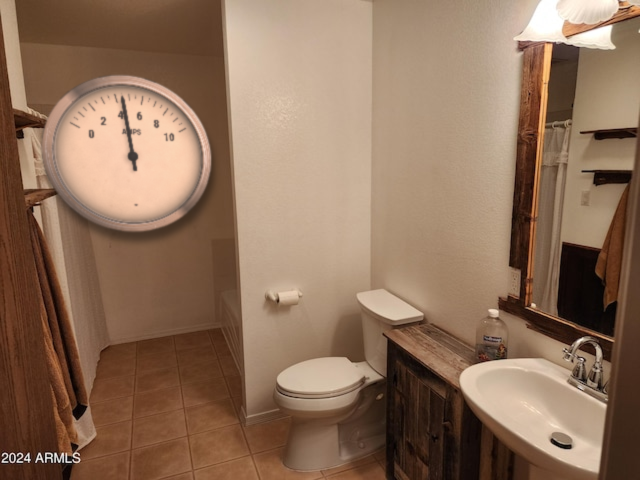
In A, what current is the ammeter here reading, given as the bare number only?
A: 4.5
